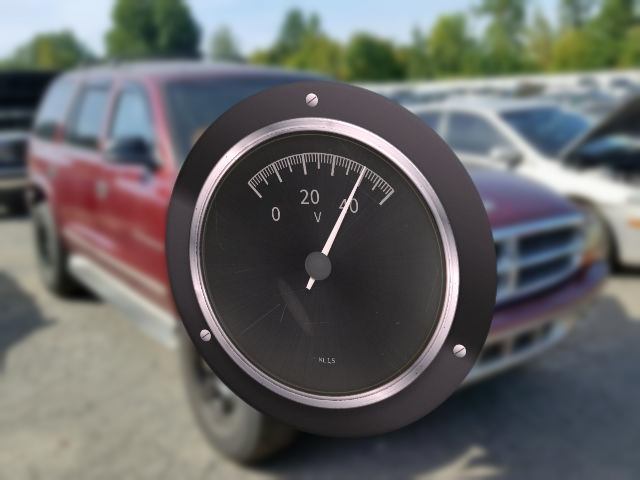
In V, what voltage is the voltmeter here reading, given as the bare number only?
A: 40
